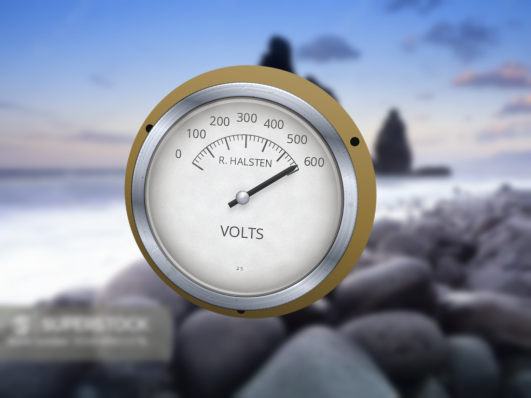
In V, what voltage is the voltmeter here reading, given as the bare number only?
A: 580
